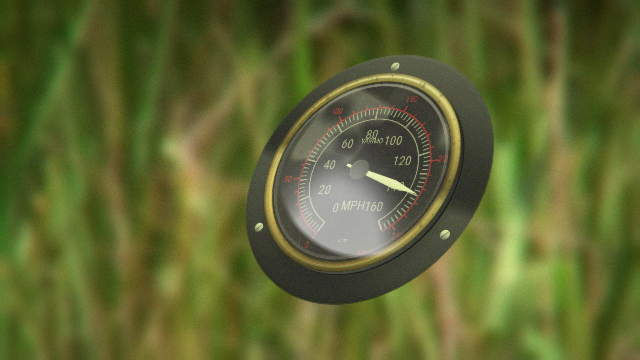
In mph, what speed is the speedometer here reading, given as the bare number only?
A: 140
